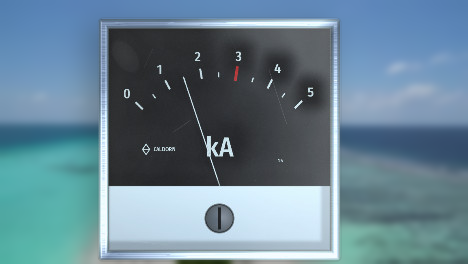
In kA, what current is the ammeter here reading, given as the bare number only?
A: 1.5
